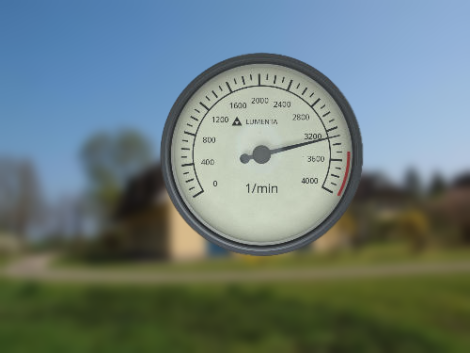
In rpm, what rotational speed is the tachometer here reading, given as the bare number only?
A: 3300
